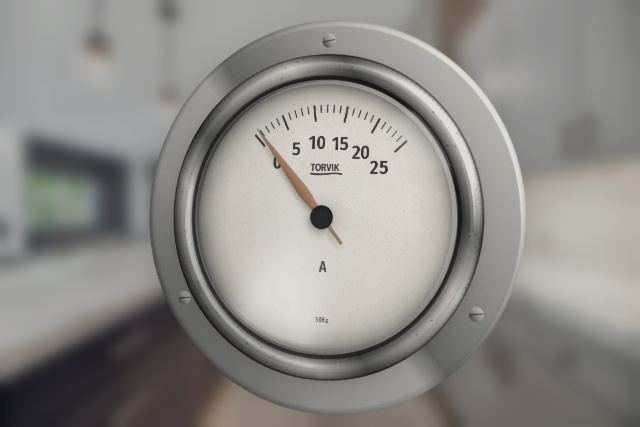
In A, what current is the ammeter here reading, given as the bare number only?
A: 1
